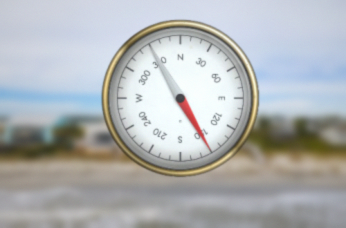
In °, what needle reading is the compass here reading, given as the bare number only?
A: 150
